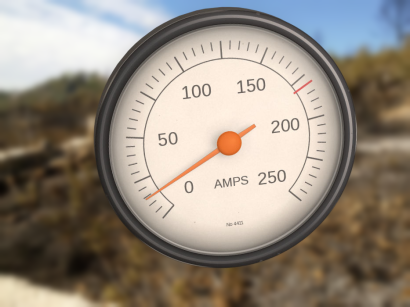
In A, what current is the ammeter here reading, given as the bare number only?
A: 15
